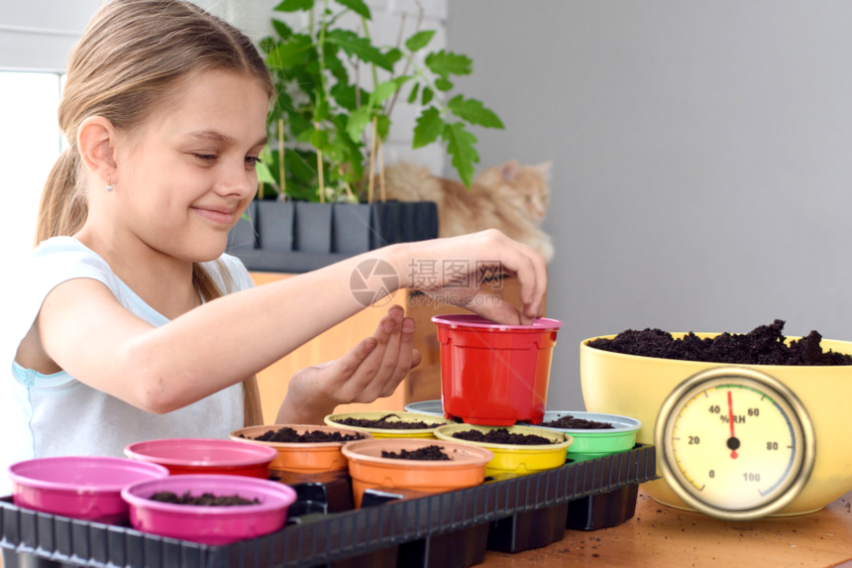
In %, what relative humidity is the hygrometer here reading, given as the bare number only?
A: 48
